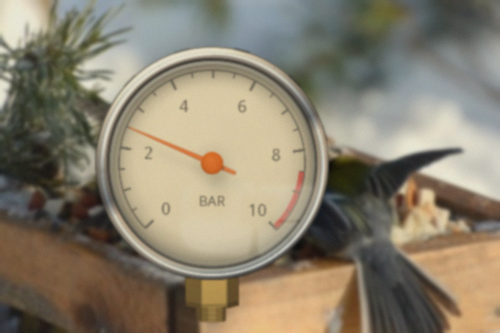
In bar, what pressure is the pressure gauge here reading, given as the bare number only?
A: 2.5
